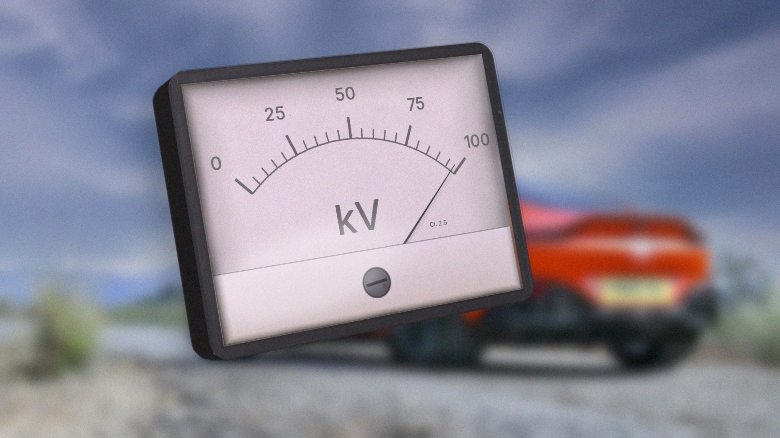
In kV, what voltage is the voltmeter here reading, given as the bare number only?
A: 97.5
